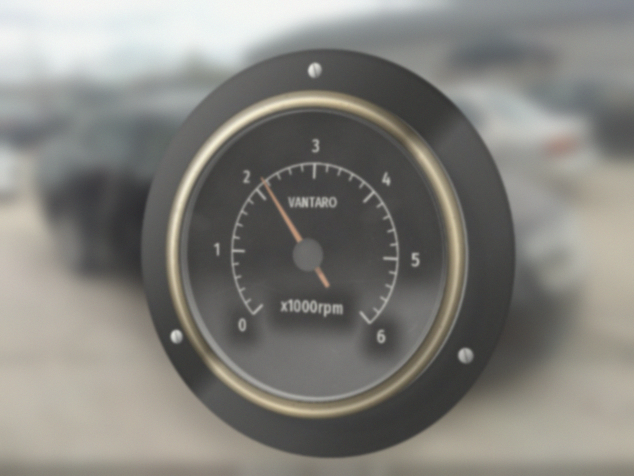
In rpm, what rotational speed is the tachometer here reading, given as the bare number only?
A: 2200
